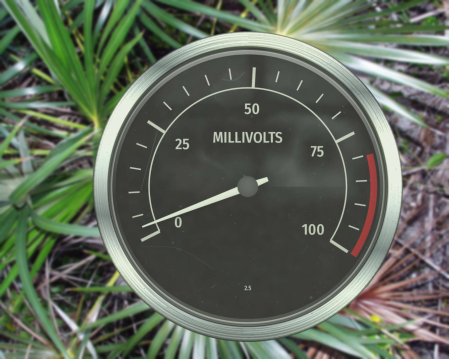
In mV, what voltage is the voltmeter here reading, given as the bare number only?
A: 2.5
